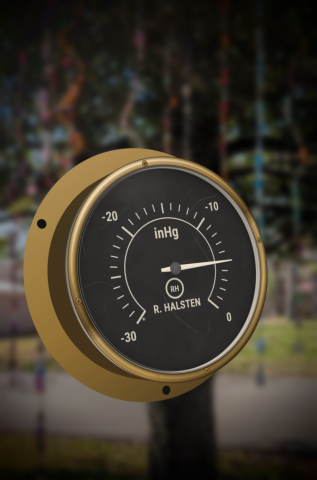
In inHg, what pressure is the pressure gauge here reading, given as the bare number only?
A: -5
